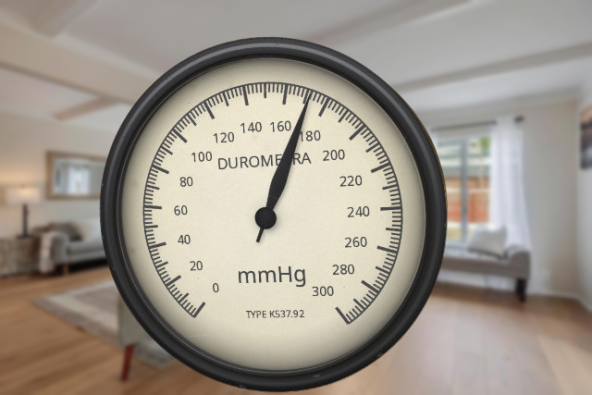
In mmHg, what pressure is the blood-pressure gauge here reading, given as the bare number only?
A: 172
